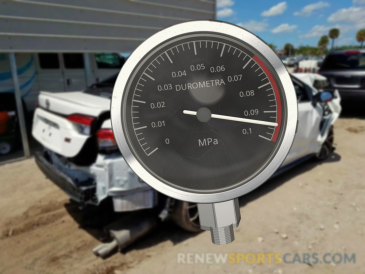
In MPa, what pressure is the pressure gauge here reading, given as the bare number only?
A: 0.094
